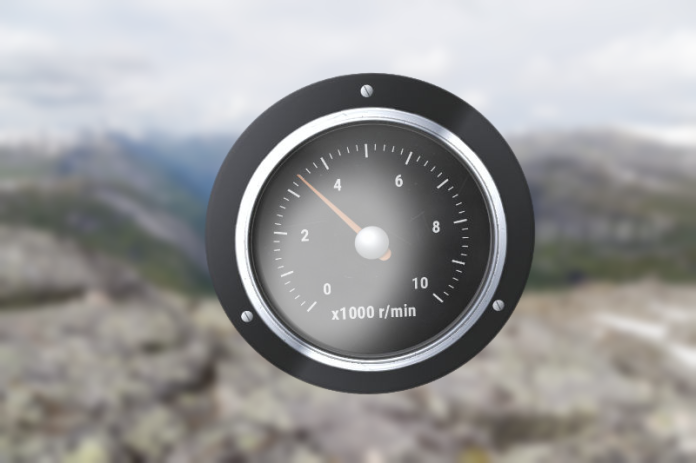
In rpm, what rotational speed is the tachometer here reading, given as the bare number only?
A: 3400
